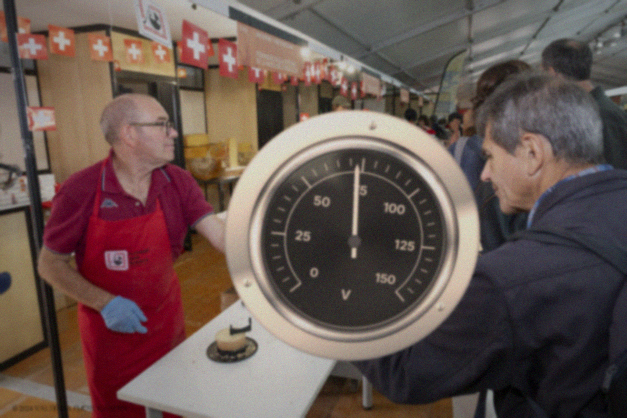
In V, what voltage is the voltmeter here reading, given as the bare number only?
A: 72.5
